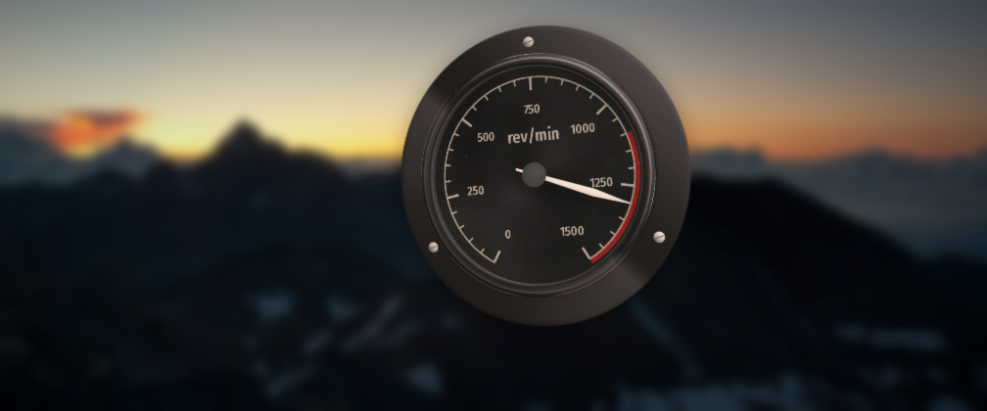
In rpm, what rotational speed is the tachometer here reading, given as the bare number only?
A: 1300
